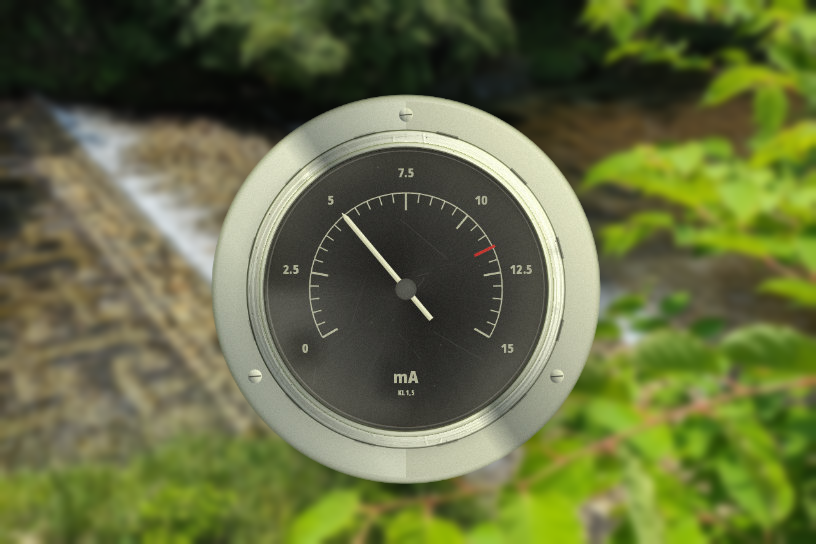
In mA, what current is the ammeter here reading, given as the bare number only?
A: 5
